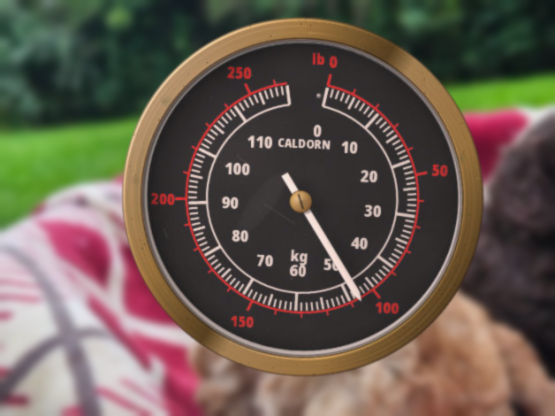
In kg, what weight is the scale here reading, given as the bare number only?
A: 48
